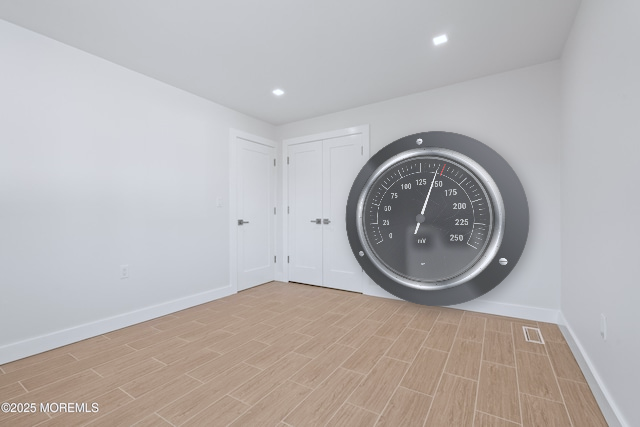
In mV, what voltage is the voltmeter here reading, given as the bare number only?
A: 145
